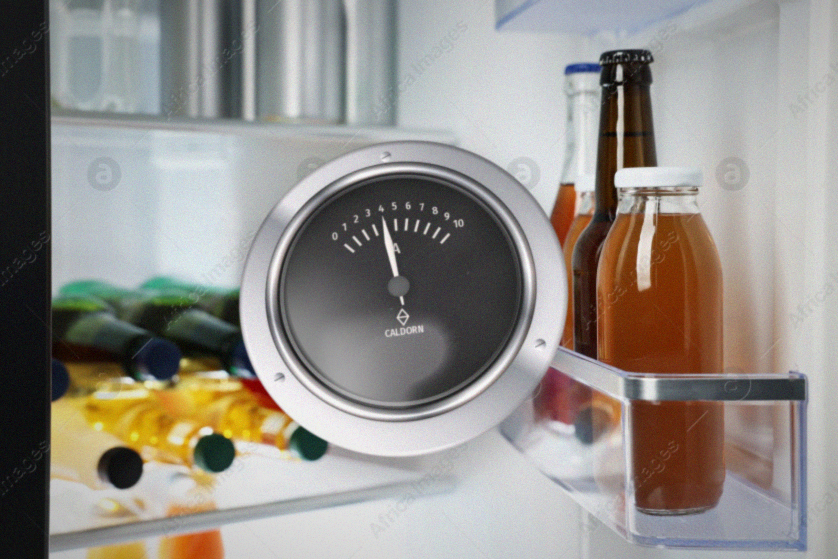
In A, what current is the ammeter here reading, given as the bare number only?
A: 4
